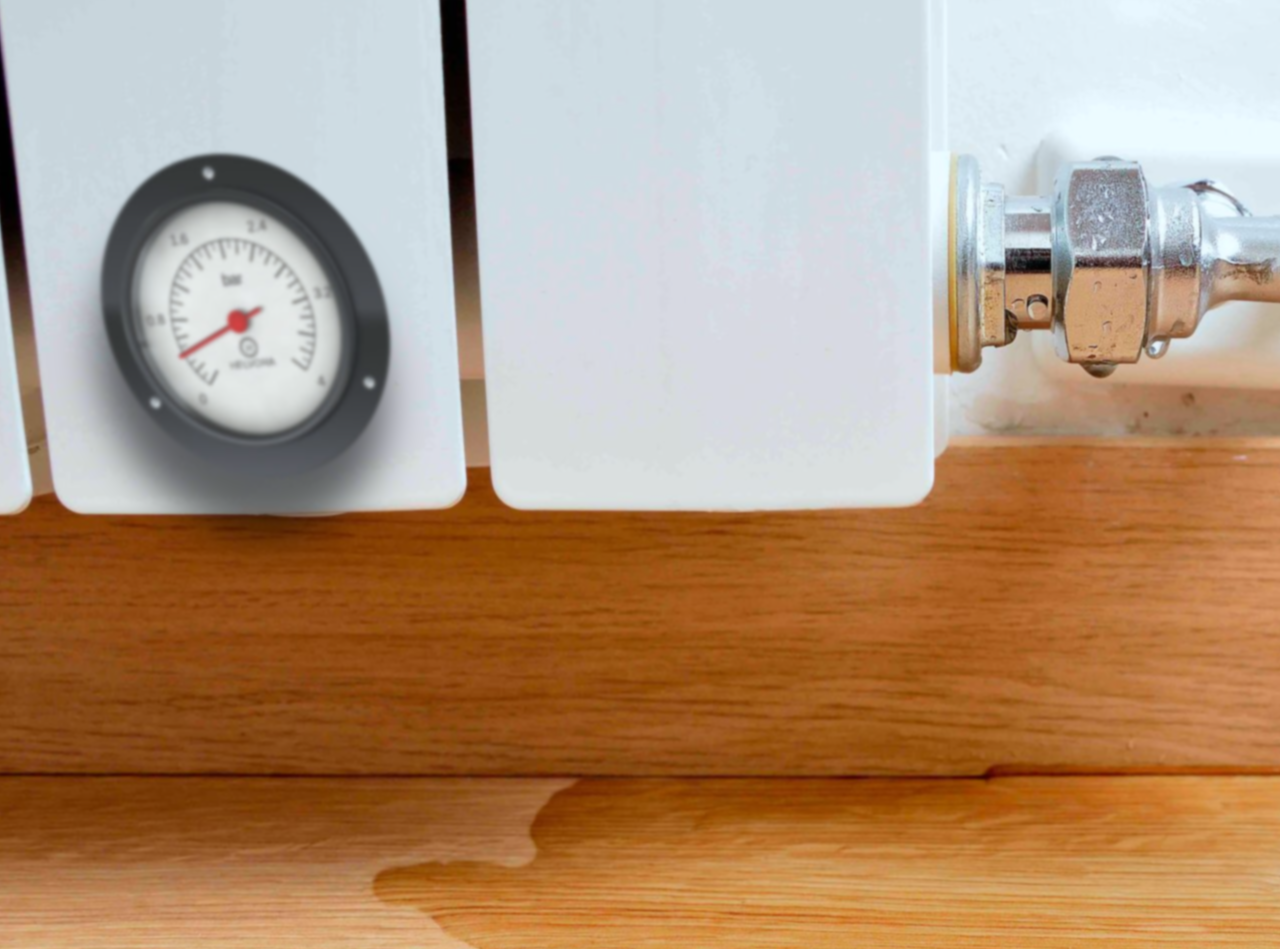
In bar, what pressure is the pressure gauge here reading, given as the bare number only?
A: 0.4
